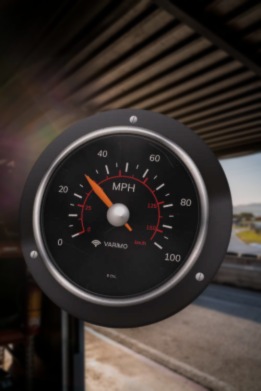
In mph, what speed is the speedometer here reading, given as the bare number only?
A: 30
